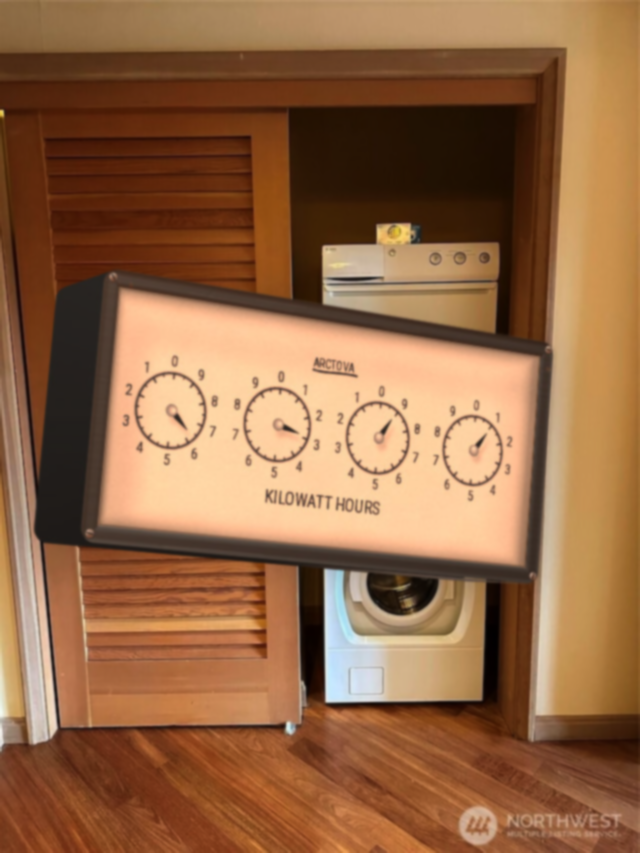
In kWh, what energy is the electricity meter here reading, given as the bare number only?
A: 6291
